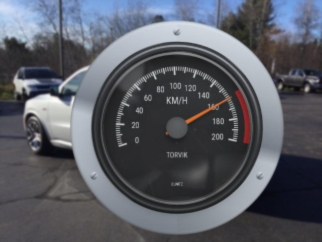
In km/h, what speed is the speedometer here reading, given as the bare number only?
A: 160
